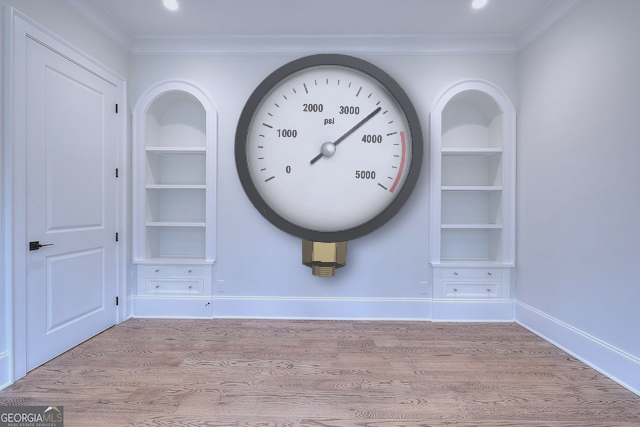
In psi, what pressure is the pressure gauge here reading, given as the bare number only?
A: 3500
